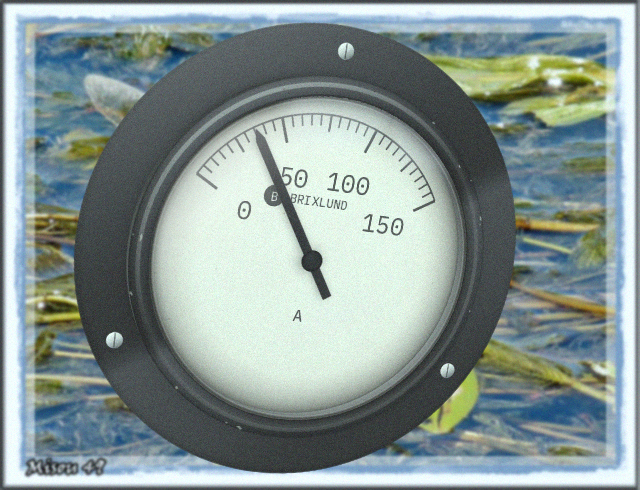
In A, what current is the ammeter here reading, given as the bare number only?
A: 35
